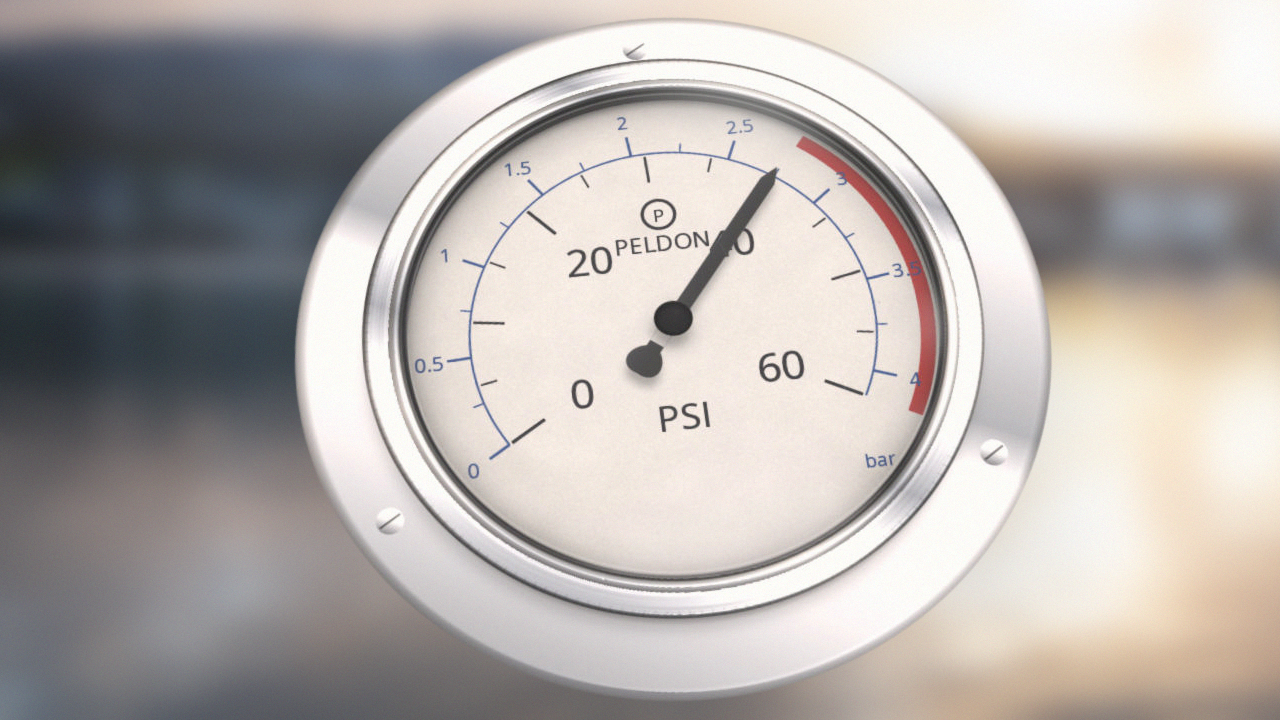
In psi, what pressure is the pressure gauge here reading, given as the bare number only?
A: 40
